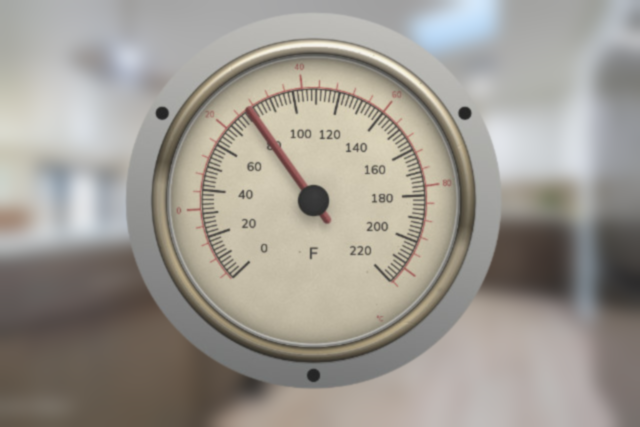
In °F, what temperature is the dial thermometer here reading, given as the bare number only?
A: 80
